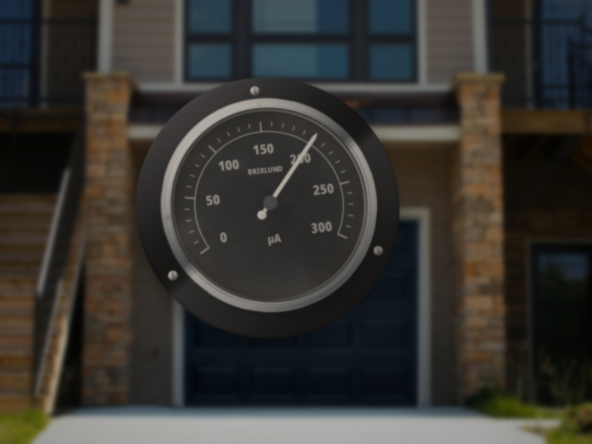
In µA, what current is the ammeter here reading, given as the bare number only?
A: 200
